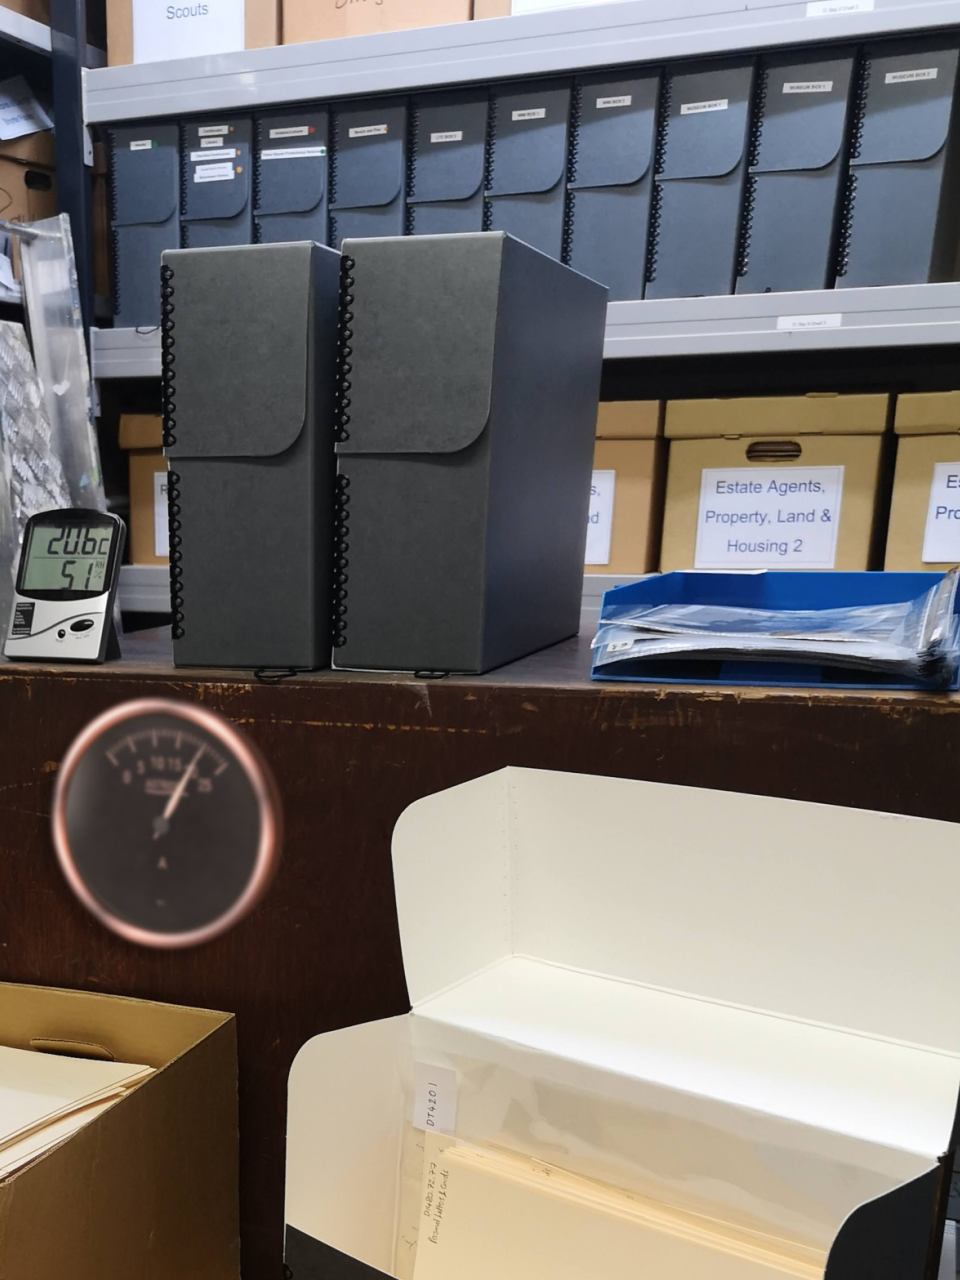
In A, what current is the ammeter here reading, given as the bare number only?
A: 20
